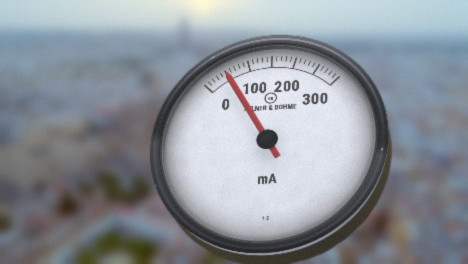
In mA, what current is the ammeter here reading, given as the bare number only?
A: 50
